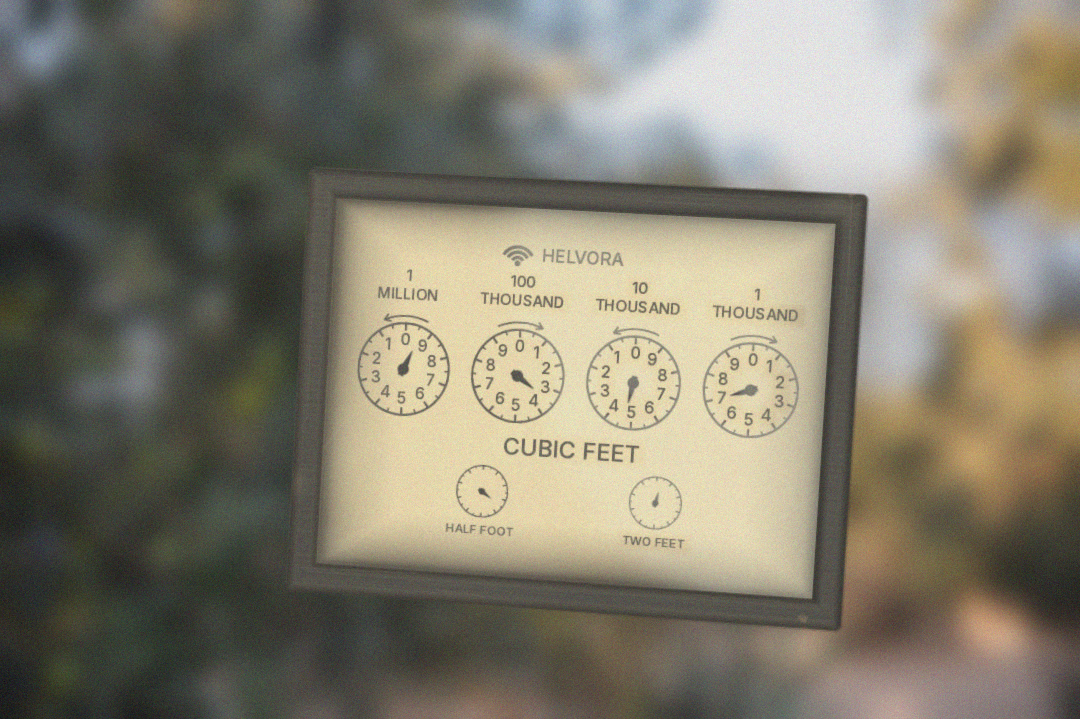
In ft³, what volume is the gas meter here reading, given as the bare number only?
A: 934700
